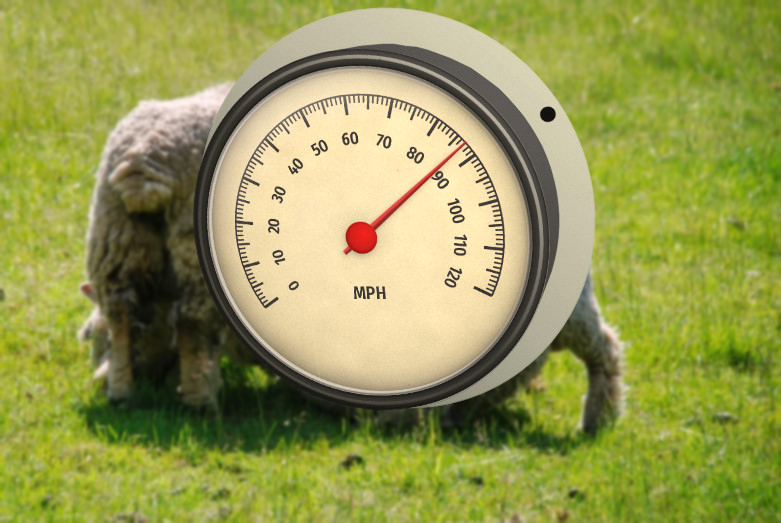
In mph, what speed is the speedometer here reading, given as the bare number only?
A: 87
